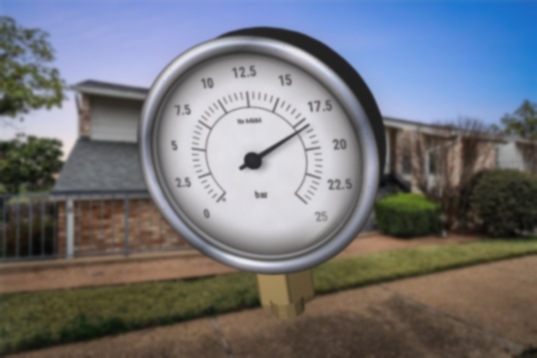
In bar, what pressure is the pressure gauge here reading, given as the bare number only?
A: 18
